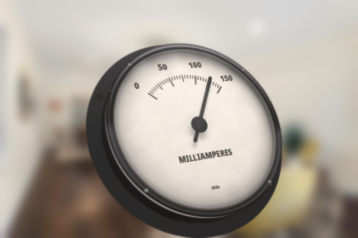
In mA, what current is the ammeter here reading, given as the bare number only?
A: 125
